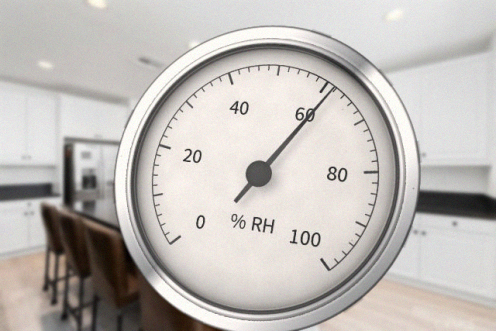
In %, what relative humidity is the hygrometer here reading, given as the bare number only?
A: 62
